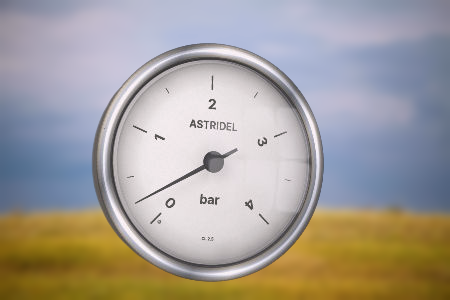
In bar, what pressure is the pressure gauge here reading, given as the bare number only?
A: 0.25
